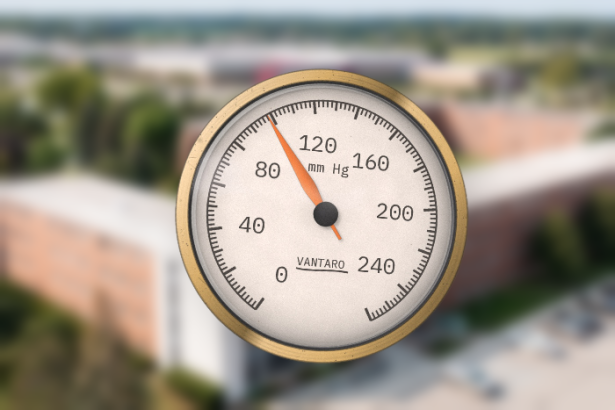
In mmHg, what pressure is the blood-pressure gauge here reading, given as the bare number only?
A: 98
